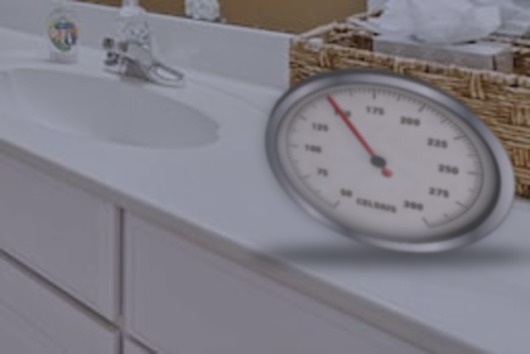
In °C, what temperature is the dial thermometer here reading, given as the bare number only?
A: 150
